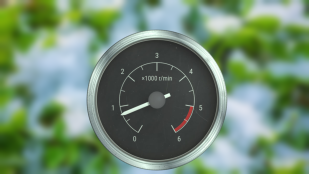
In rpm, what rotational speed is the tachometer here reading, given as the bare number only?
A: 750
